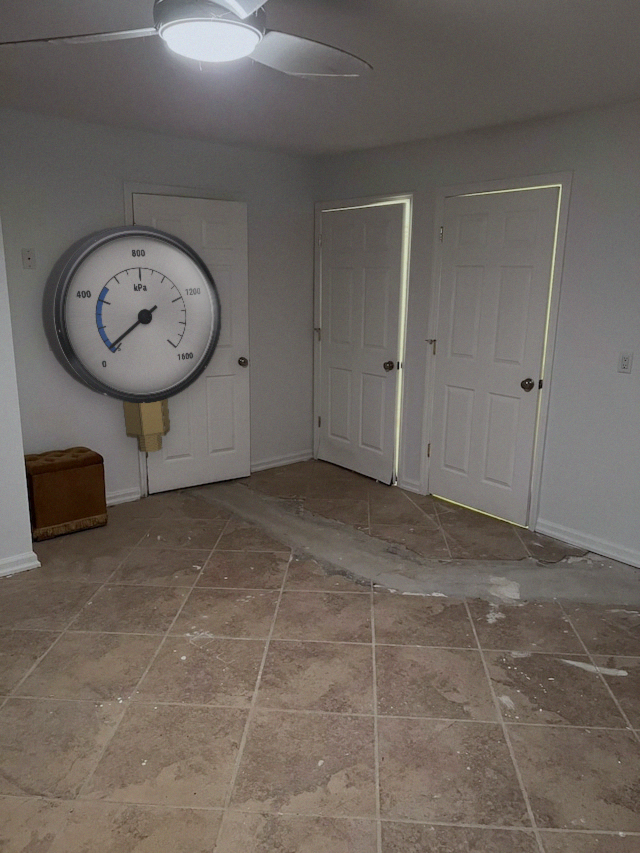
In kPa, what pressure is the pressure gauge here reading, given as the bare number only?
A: 50
